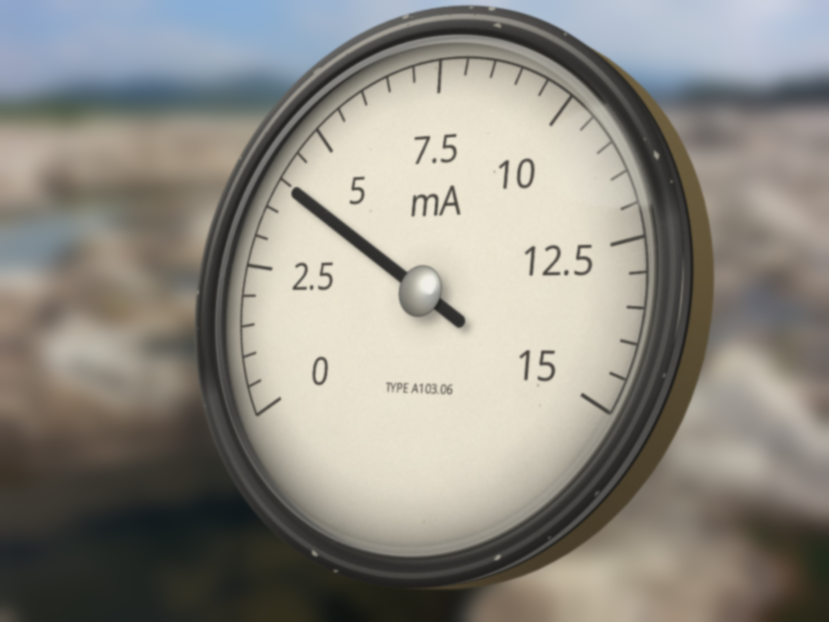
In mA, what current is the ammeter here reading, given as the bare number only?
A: 4
